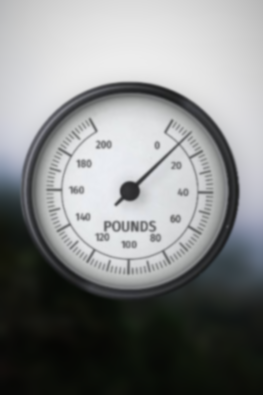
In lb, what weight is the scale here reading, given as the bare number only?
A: 10
